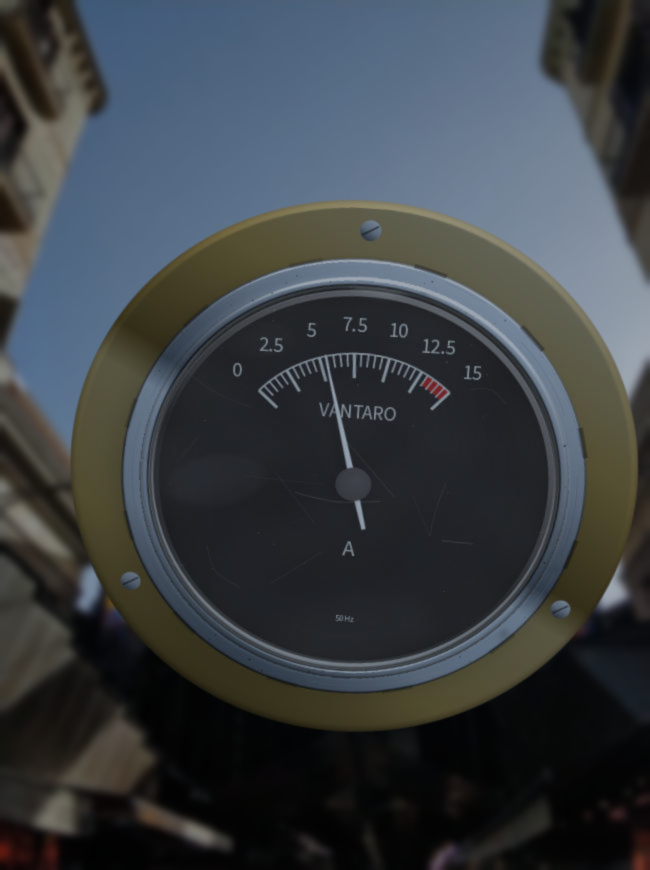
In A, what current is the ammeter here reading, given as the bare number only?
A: 5.5
